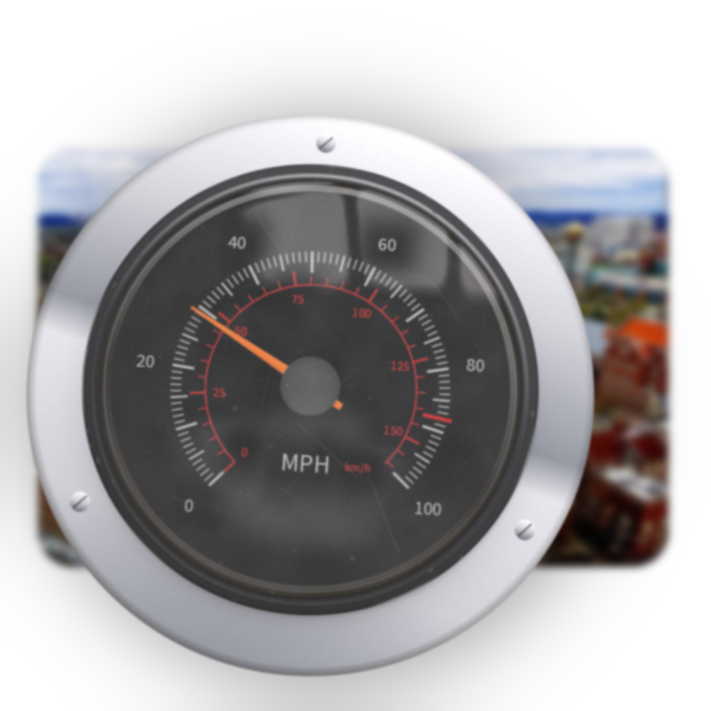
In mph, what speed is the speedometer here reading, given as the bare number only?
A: 29
